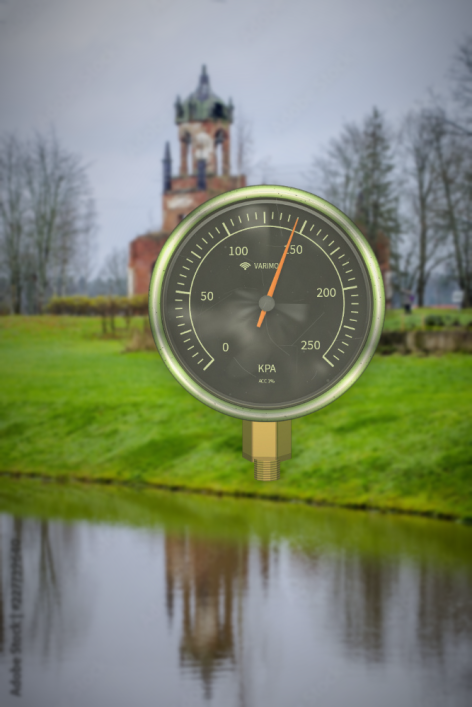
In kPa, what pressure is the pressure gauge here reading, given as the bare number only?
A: 145
